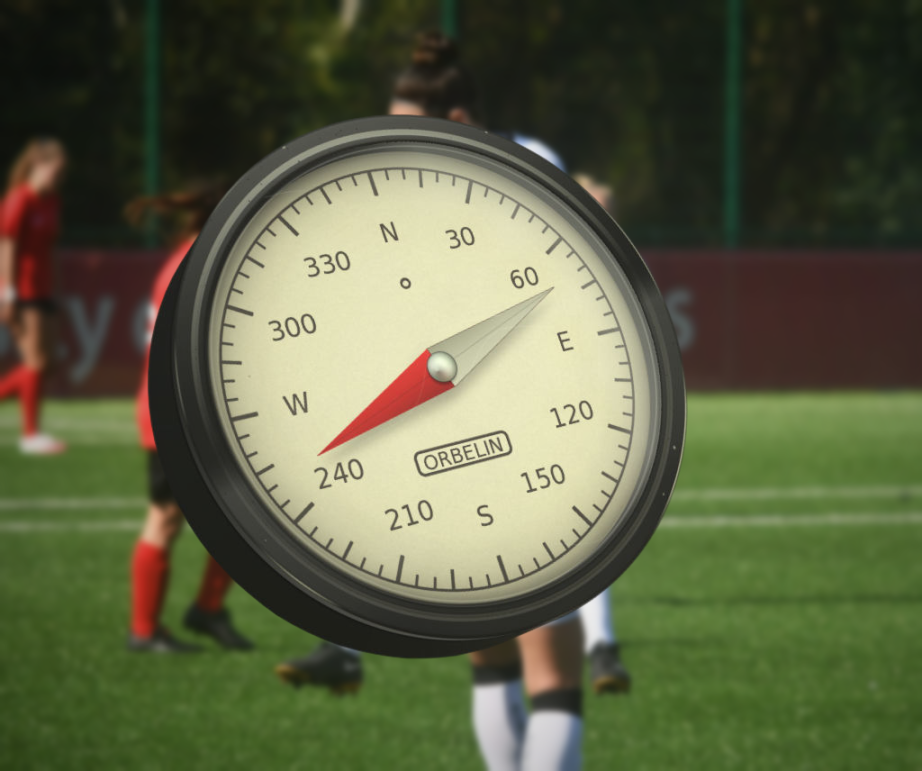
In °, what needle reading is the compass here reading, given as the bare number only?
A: 250
